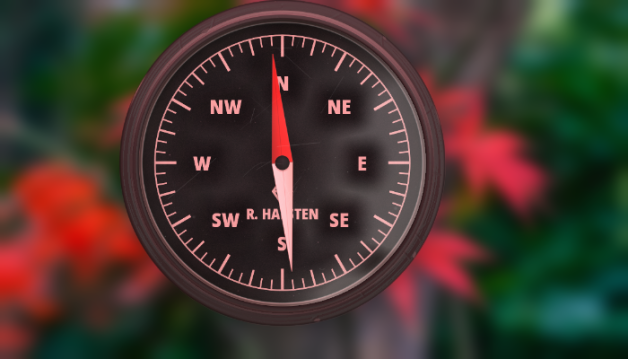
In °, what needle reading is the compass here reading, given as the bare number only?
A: 355
